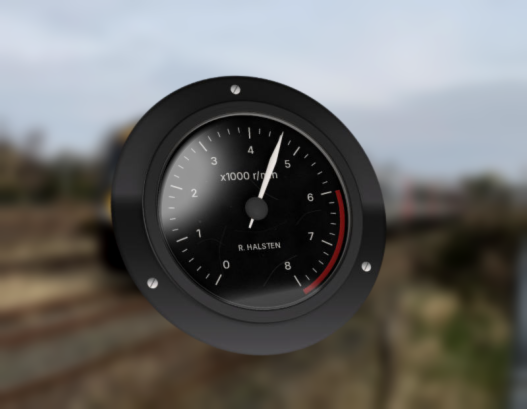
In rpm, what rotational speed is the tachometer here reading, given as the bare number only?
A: 4600
